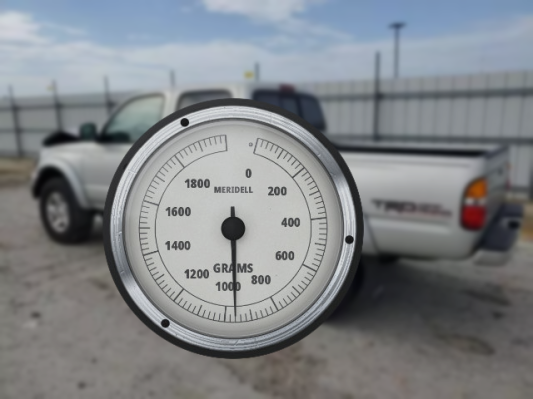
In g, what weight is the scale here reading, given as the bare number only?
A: 960
